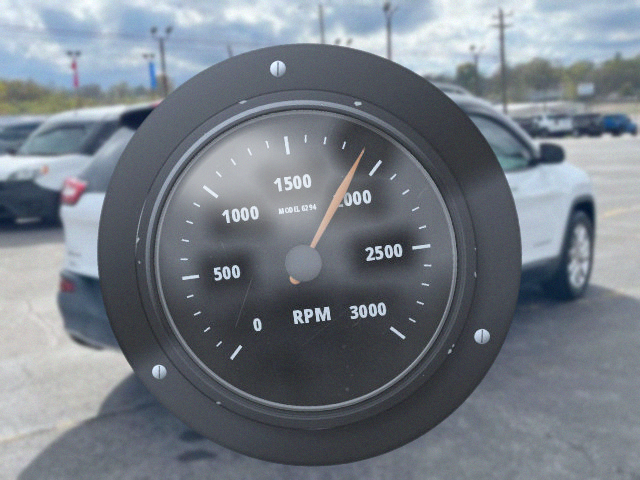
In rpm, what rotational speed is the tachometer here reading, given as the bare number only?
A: 1900
